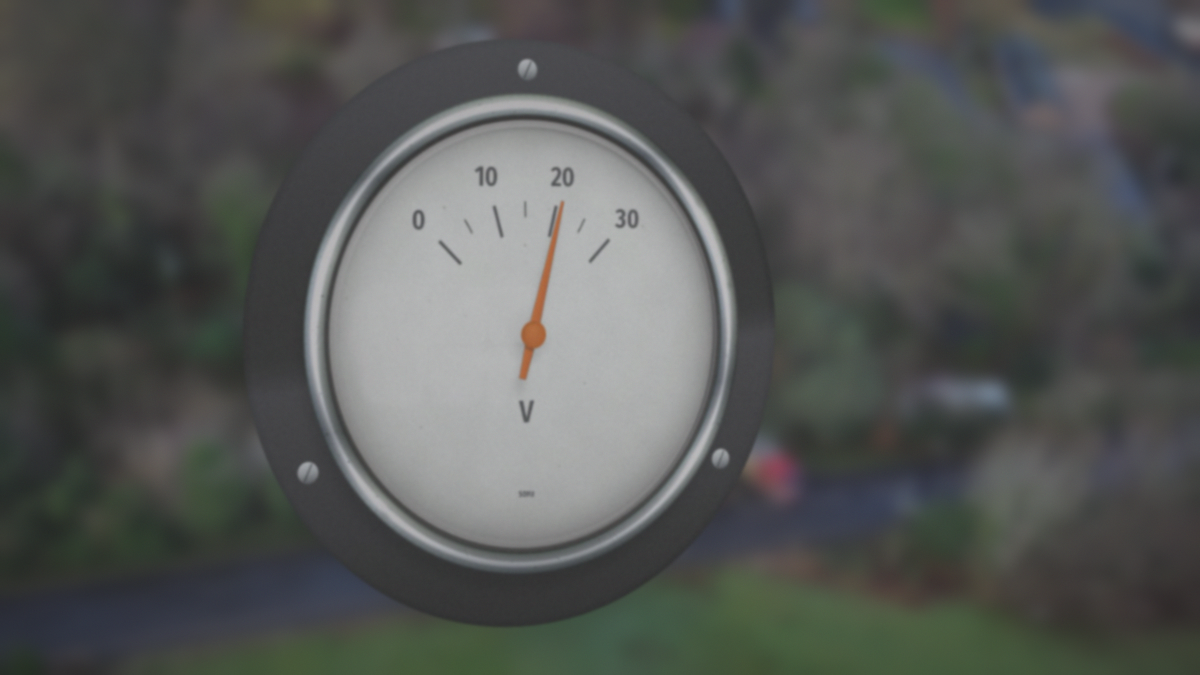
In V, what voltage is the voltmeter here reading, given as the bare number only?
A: 20
